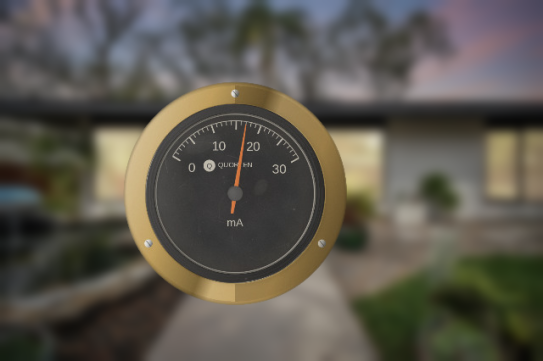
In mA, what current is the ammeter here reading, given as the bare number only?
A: 17
